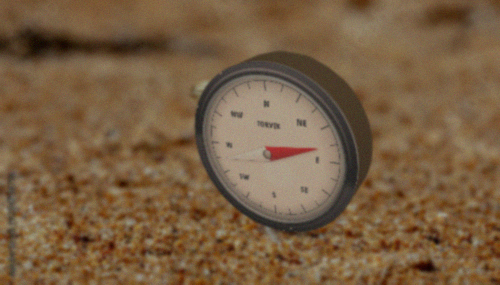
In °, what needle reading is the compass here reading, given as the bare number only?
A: 75
